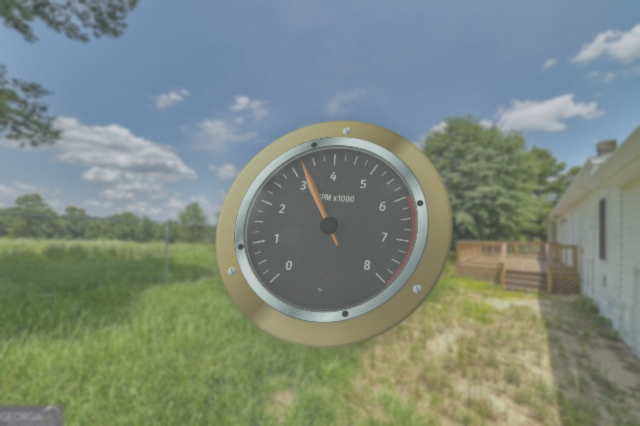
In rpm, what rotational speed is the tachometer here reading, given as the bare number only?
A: 3250
